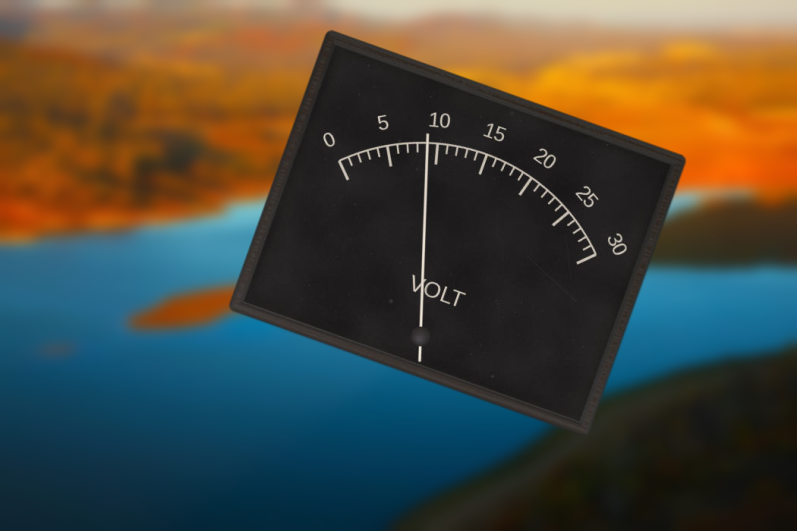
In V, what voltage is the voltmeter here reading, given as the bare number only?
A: 9
